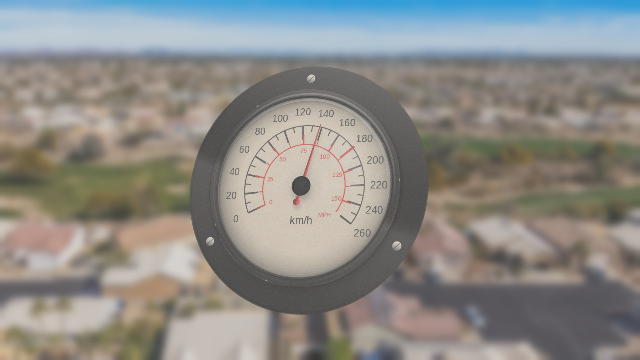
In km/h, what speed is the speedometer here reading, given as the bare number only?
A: 140
